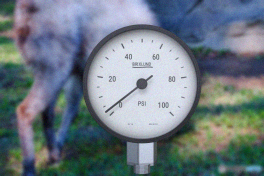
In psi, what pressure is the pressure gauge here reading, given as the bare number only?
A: 2.5
